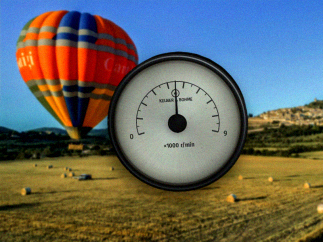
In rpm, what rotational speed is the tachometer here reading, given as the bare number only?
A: 4500
